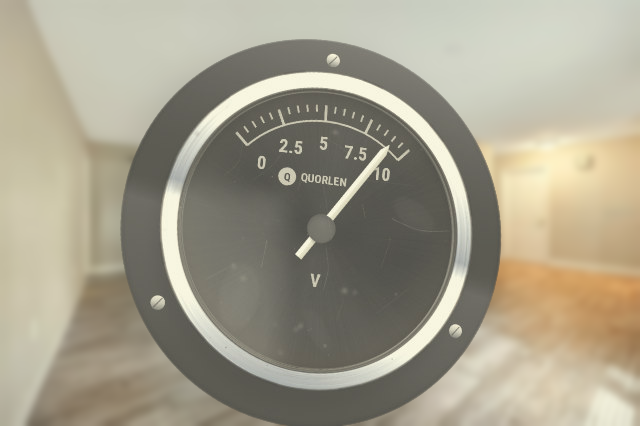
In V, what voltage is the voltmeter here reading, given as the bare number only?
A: 9
